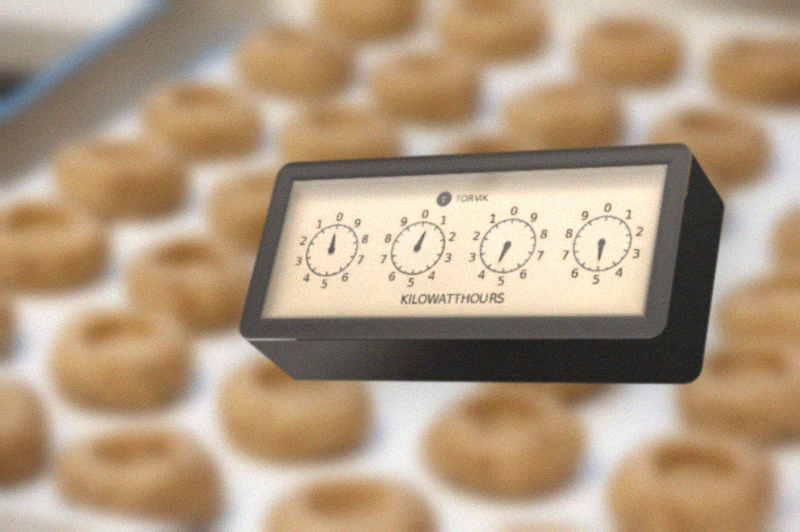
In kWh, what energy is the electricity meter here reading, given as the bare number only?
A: 45
